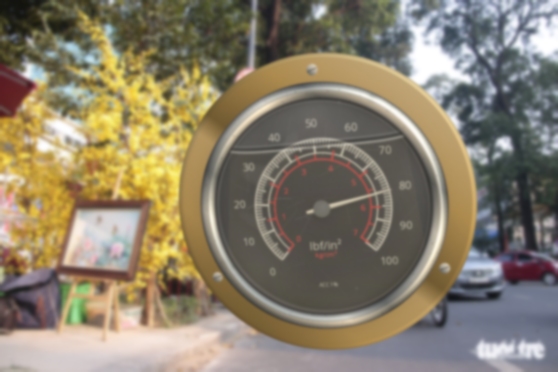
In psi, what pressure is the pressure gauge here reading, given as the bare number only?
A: 80
